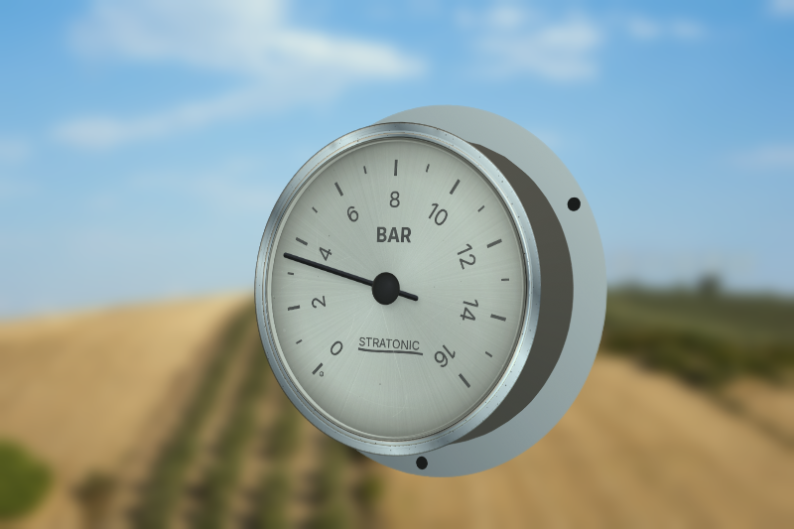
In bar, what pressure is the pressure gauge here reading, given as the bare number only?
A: 3.5
